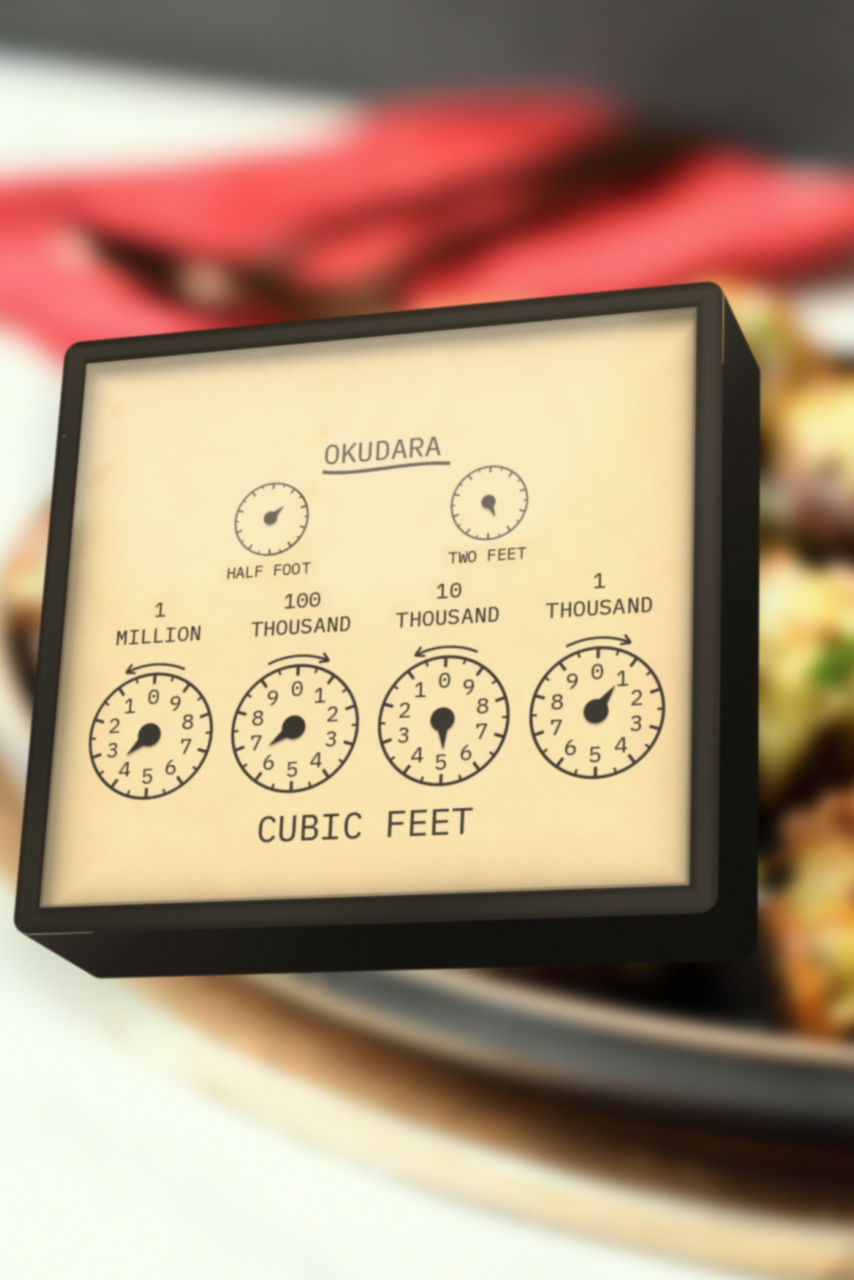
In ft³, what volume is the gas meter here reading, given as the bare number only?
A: 365100
